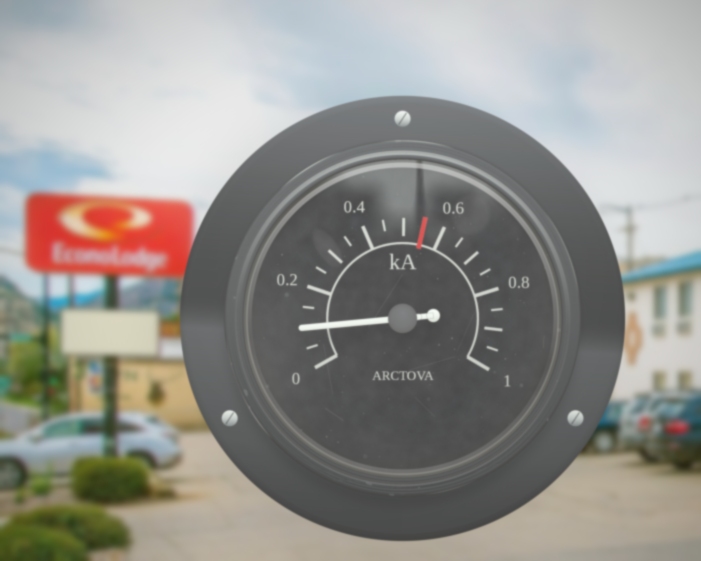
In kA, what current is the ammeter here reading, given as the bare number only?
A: 0.1
